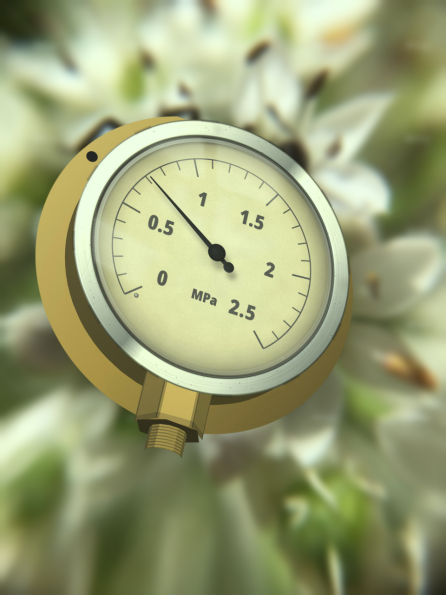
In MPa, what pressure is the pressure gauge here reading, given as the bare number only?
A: 0.7
